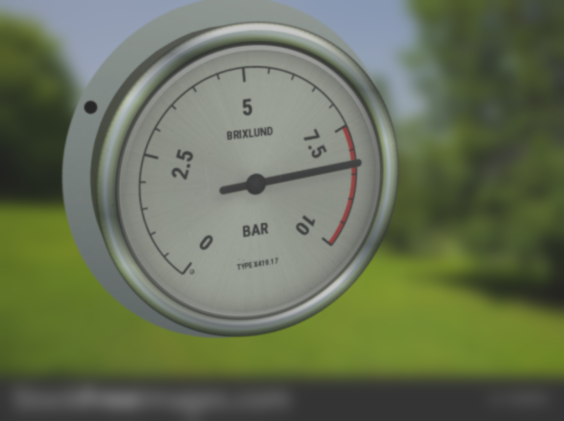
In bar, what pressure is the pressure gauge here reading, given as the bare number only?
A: 8.25
